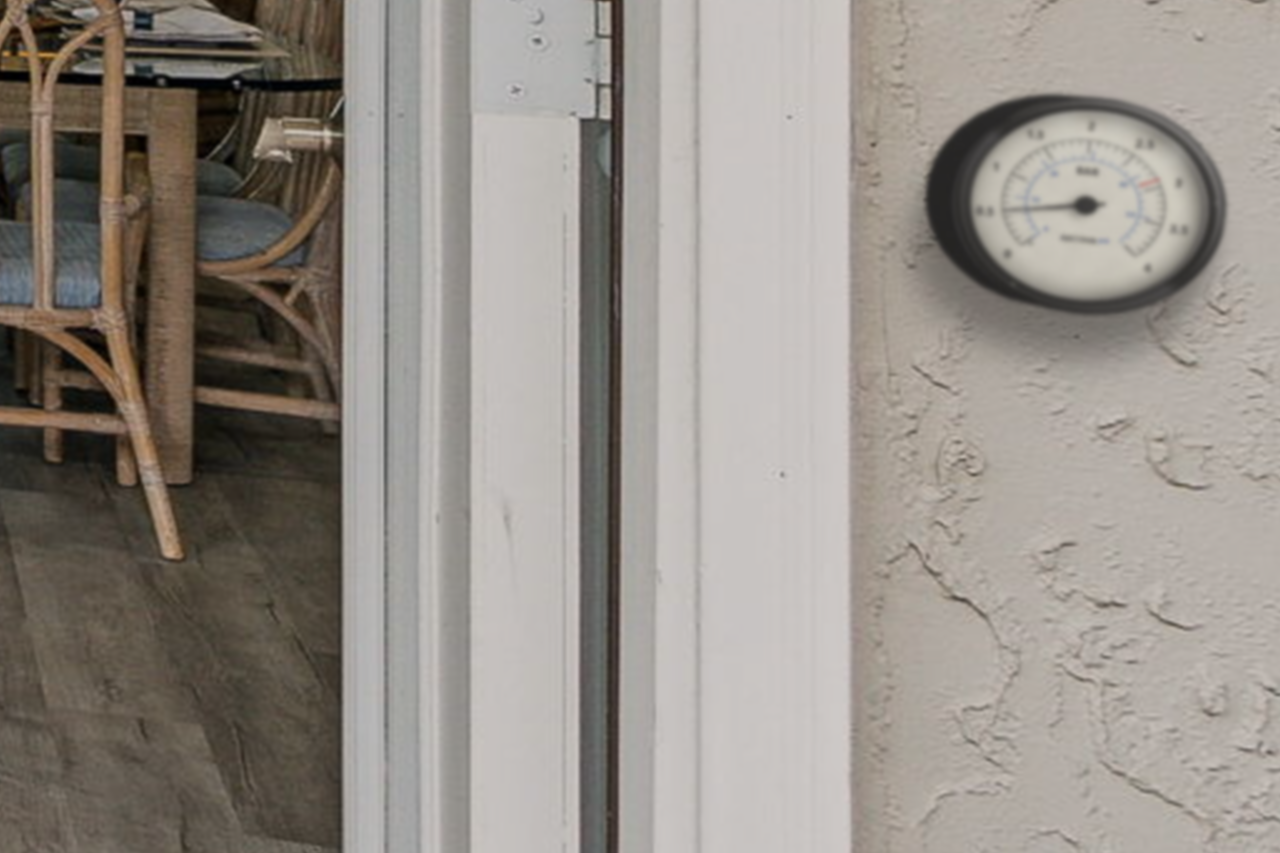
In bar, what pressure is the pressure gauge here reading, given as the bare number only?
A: 0.5
